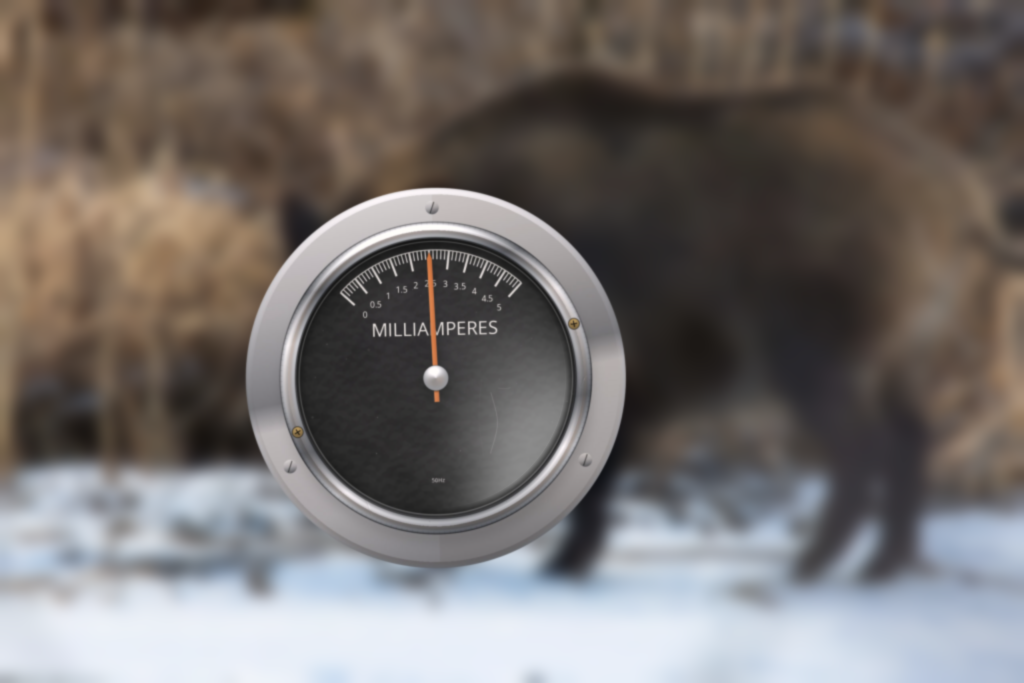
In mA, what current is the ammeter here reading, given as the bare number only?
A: 2.5
